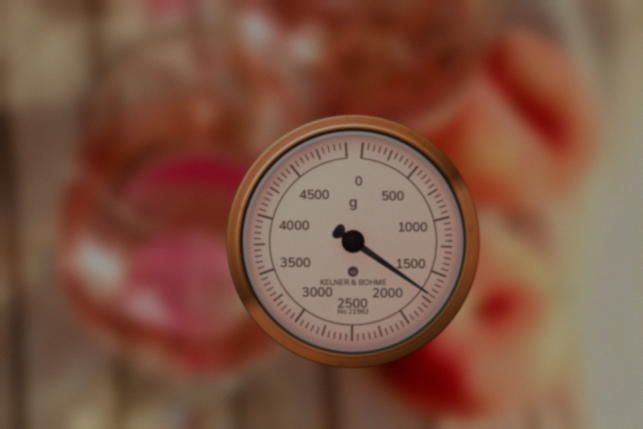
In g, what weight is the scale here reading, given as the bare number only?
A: 1700
